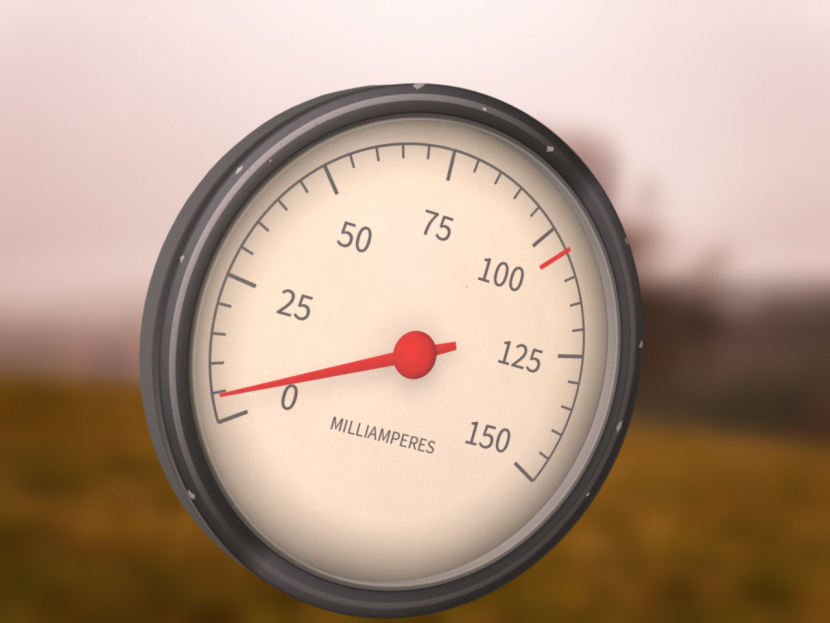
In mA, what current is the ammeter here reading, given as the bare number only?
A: 5
